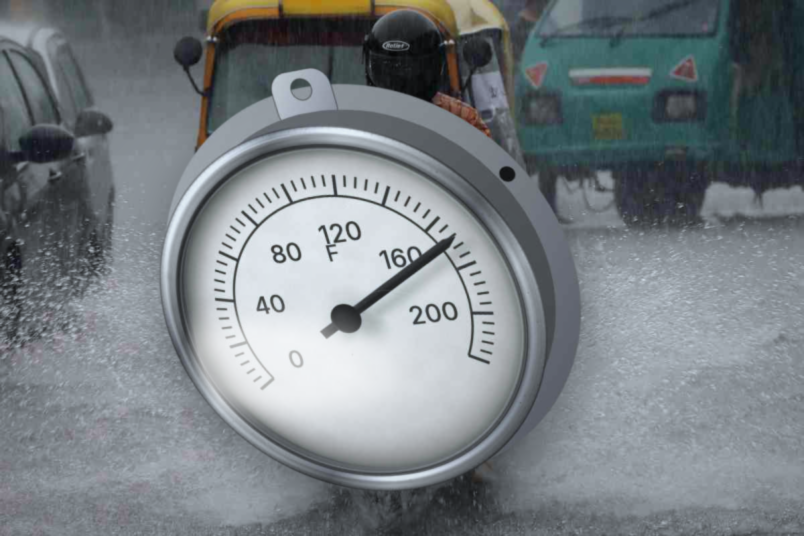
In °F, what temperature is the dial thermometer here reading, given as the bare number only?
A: 168
